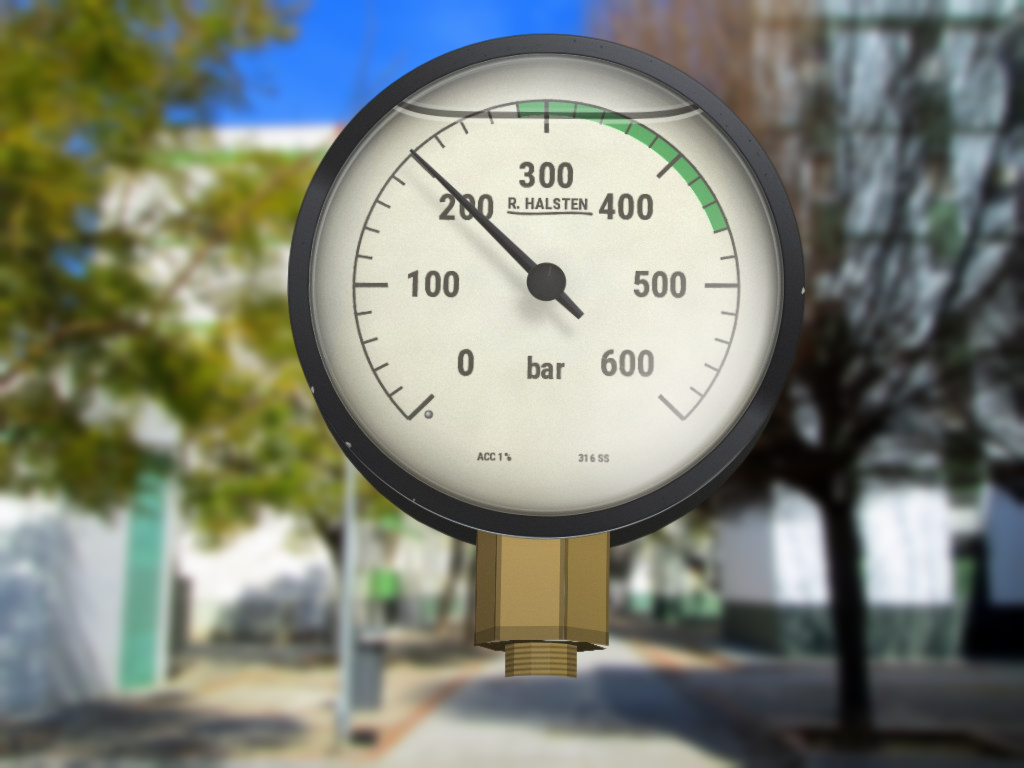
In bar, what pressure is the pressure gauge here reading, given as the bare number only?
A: 200
